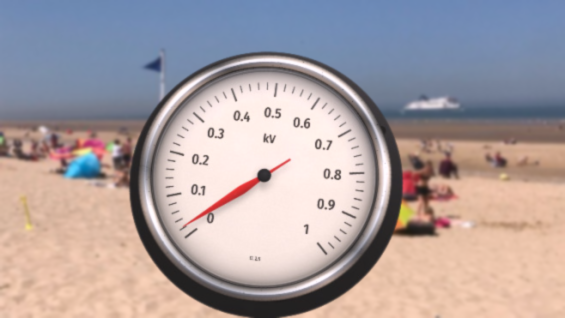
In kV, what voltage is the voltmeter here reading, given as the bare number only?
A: 0.02
